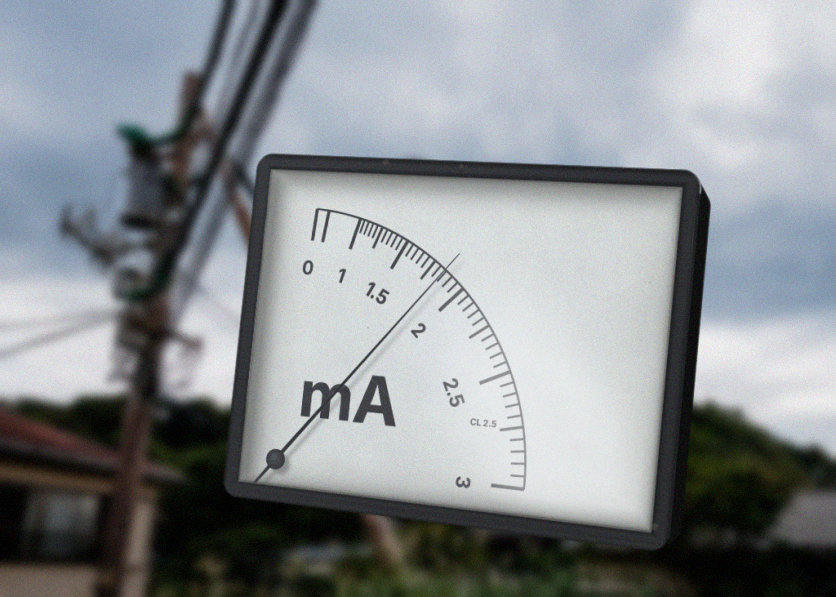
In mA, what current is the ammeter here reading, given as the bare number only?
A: 1.85
